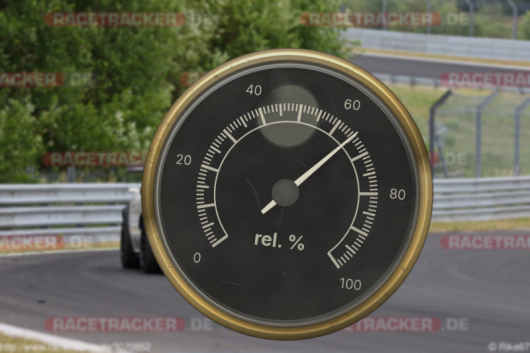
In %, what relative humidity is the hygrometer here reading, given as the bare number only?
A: 65
